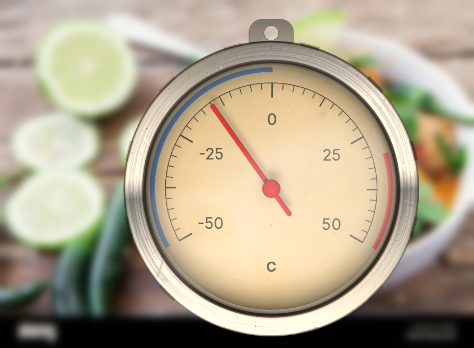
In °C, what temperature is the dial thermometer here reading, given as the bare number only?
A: -15
